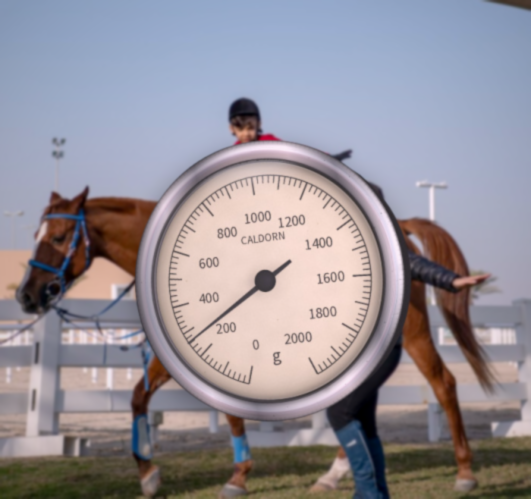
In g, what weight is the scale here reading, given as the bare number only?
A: 260
